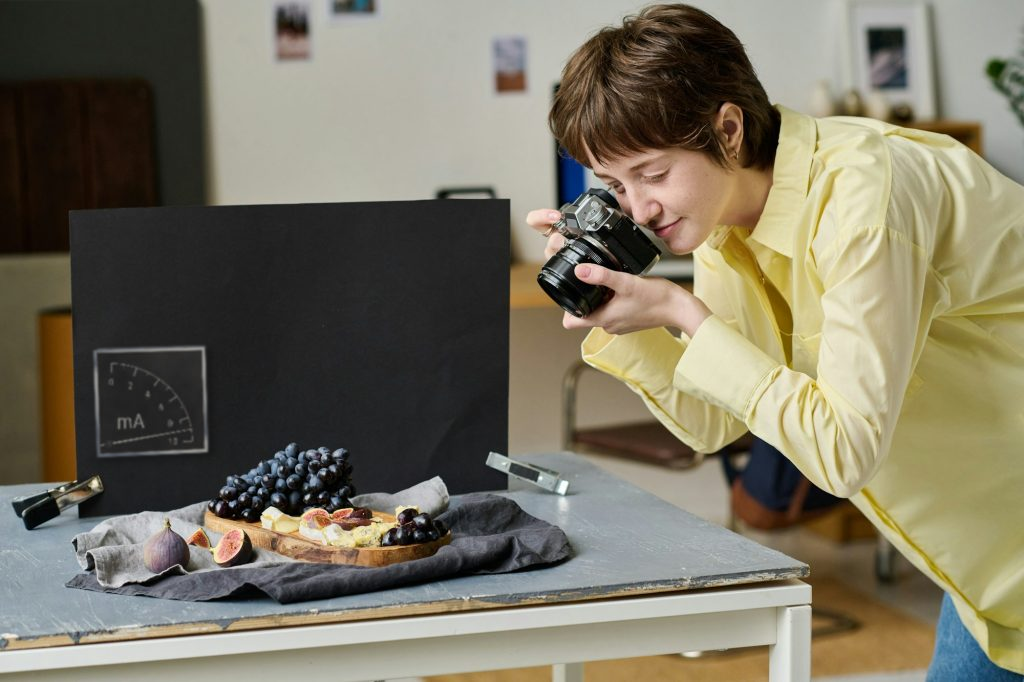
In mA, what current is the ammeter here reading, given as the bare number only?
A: 9
